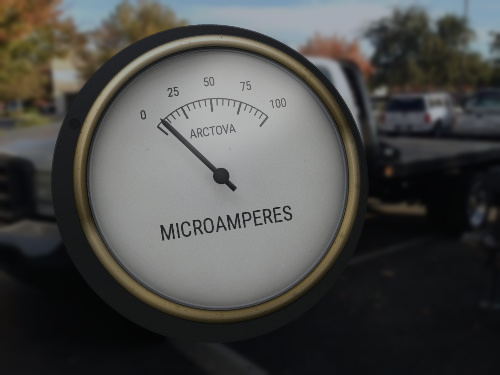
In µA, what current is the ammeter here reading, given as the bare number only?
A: 5
